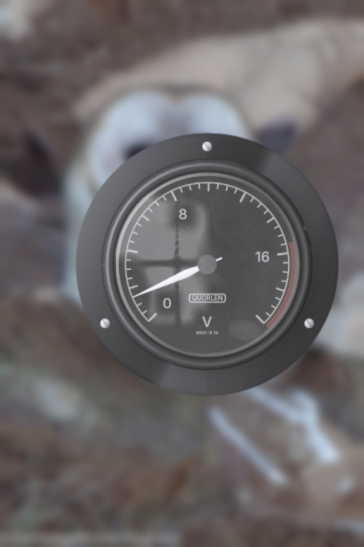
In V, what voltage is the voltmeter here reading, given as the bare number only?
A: 1.5
